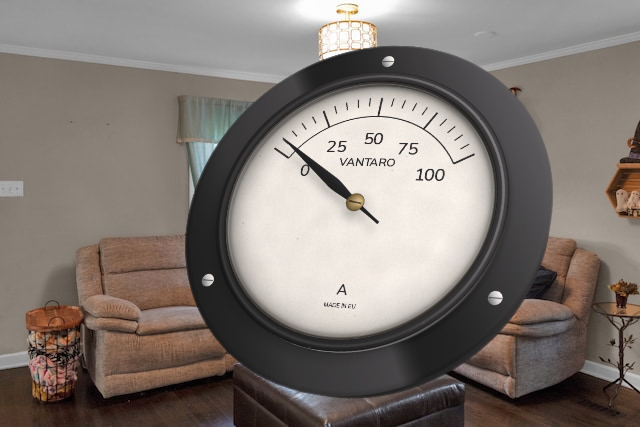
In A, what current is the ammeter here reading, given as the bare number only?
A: 5
